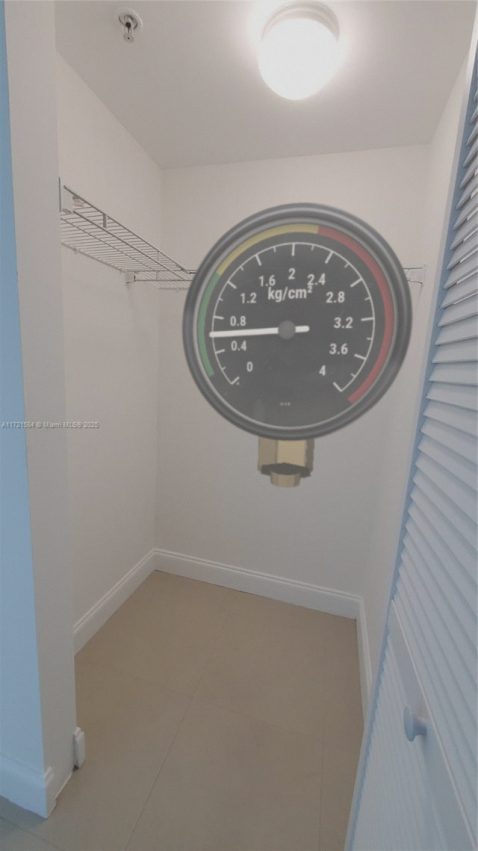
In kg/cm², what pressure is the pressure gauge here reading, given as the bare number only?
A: 0.6
